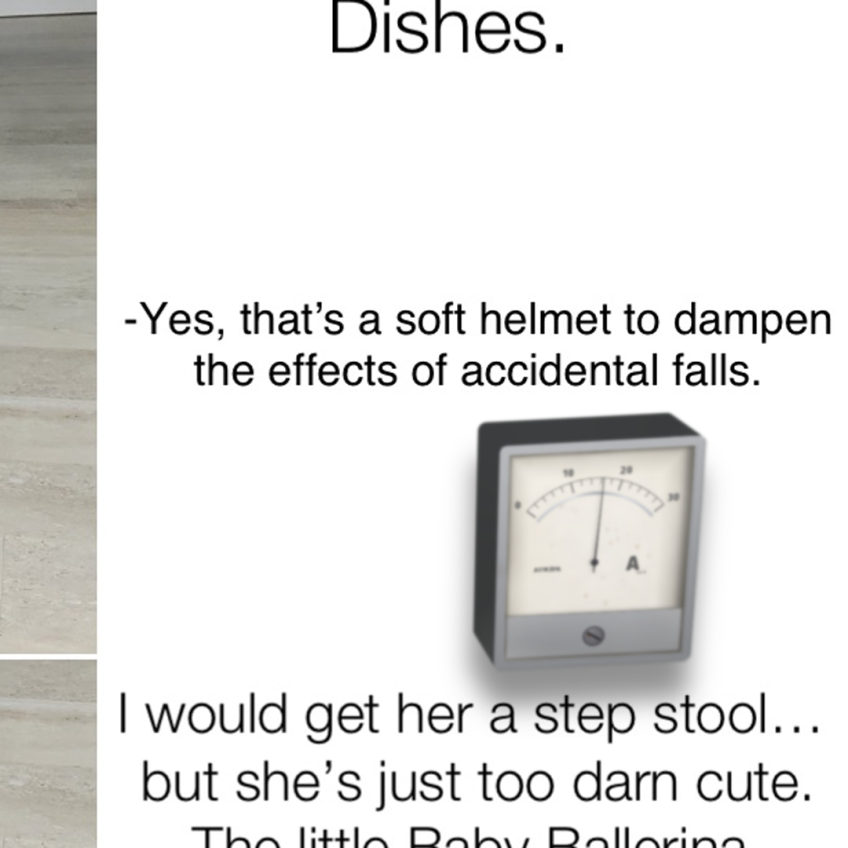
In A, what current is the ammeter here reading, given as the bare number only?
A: 16
